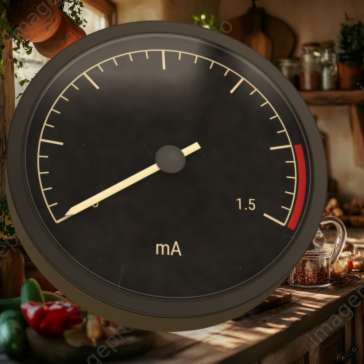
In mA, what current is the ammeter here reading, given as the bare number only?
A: 0
